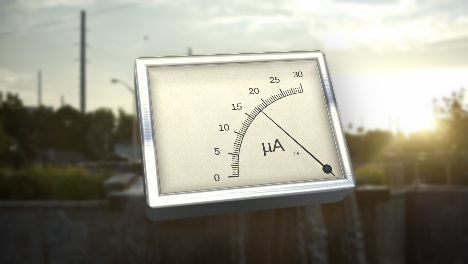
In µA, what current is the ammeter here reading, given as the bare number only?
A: 17.5
